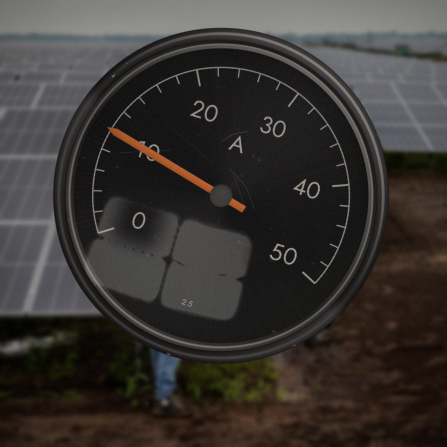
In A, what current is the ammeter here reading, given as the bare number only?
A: 10
